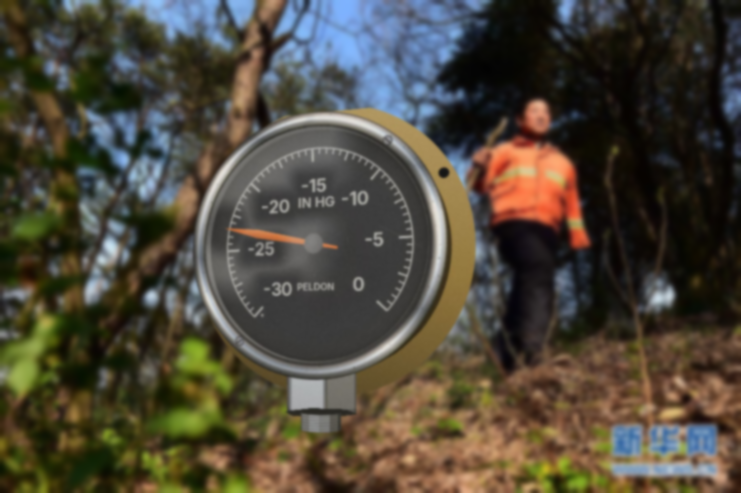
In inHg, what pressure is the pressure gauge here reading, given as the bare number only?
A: -23.5
